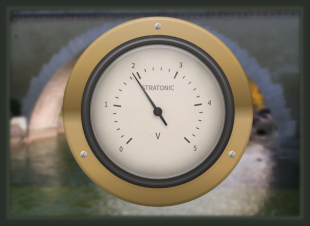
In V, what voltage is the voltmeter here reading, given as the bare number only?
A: 1.9
